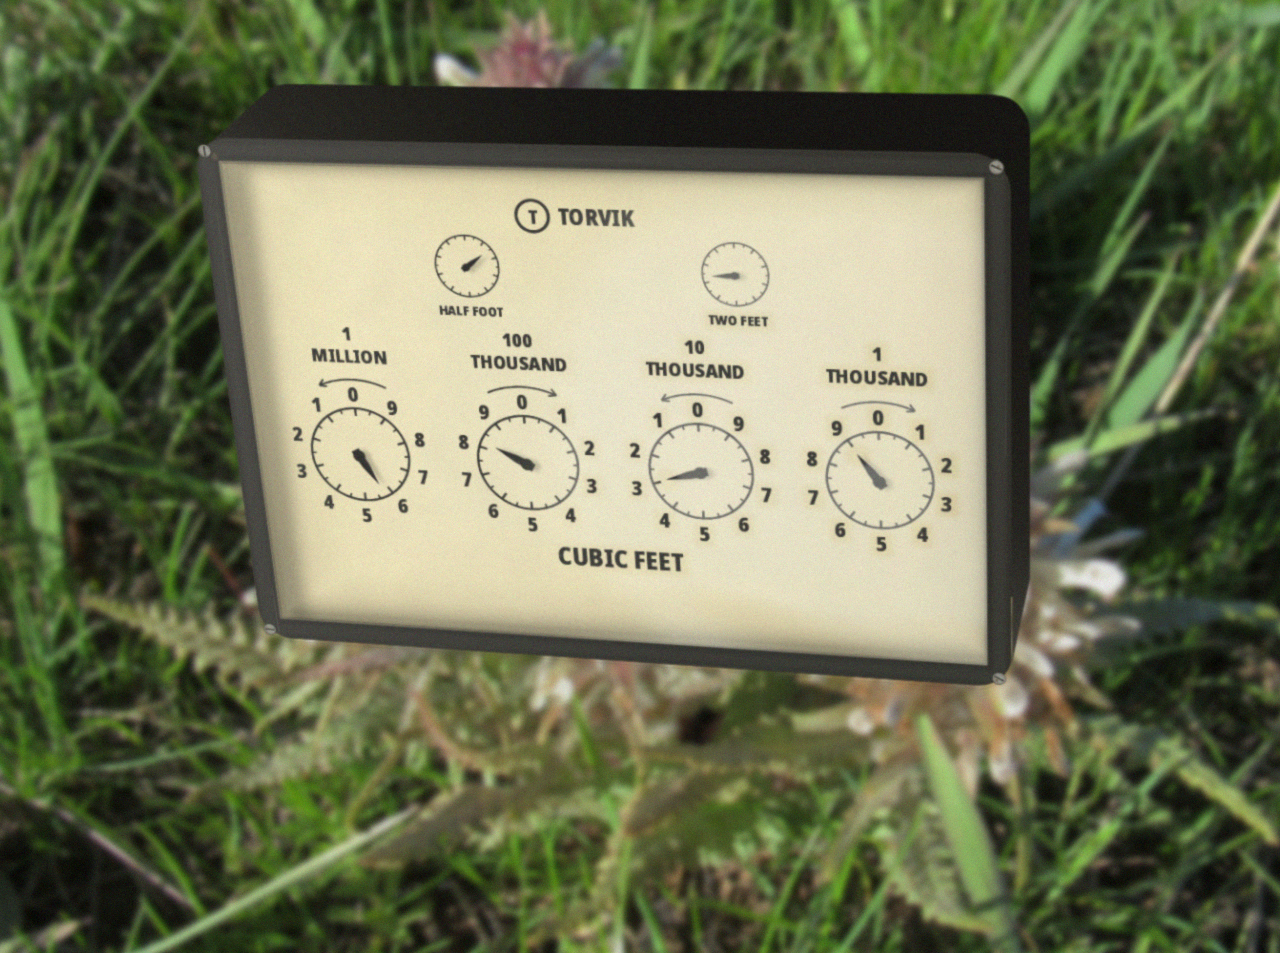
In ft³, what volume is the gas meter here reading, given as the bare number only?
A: 582900
